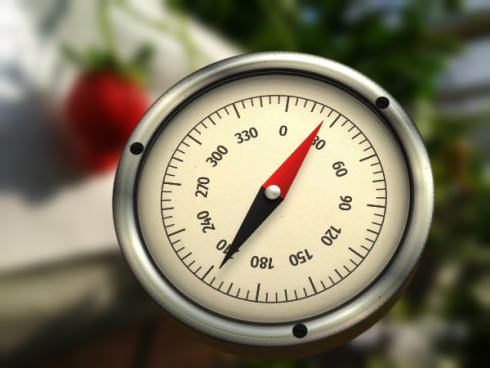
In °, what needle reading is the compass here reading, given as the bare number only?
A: 25
